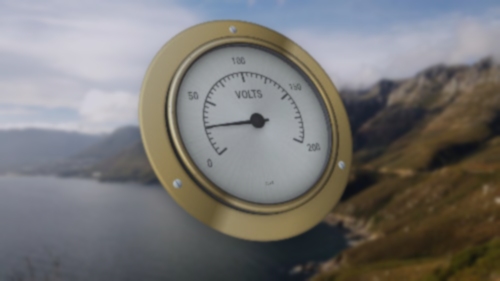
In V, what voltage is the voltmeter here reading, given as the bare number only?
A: 25
